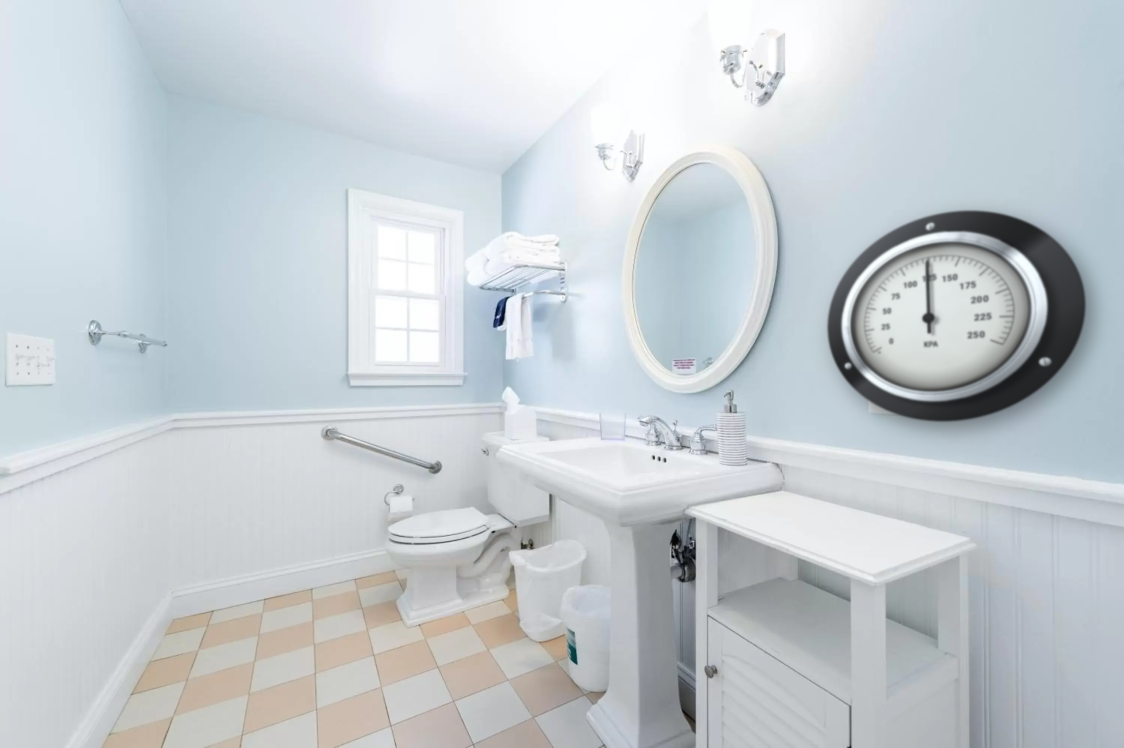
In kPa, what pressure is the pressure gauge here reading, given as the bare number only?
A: 125
